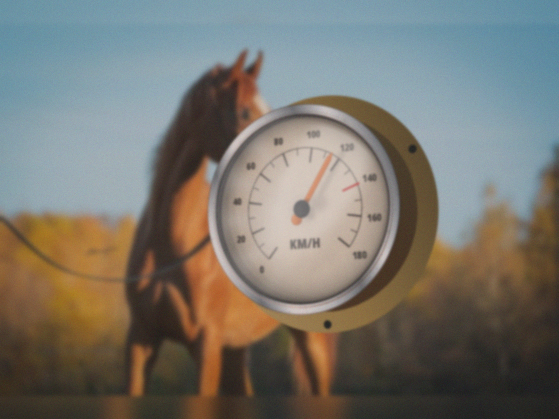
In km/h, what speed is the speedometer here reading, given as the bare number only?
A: 115
